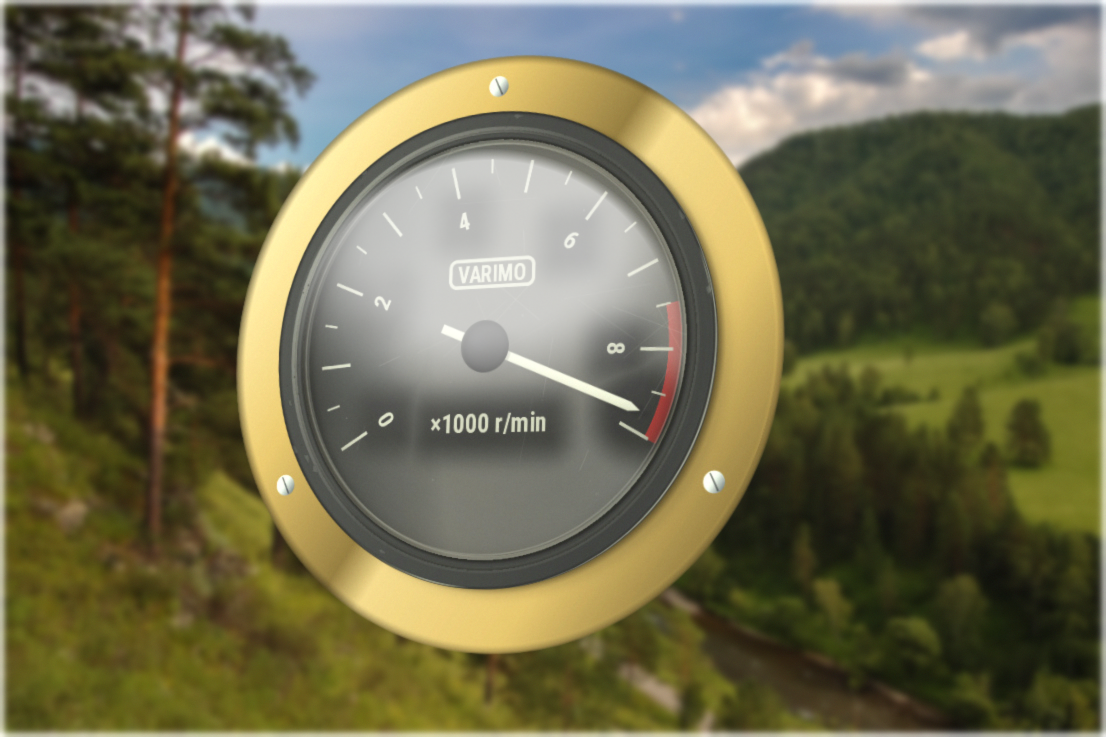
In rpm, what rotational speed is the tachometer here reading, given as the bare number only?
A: 8750
